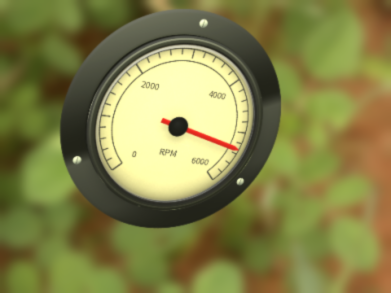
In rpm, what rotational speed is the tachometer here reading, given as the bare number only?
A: 5300
